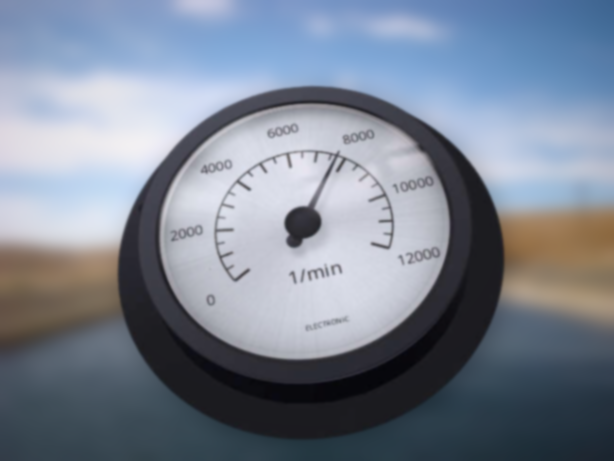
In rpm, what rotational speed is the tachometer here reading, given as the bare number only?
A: 7750
